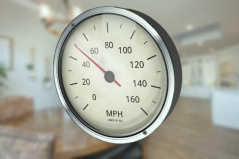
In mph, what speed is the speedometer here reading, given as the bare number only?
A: 50
